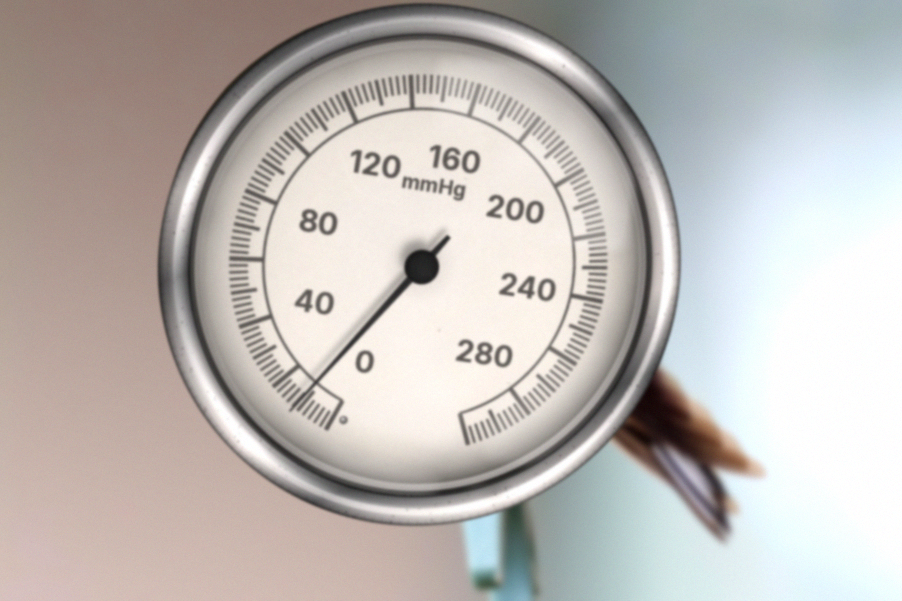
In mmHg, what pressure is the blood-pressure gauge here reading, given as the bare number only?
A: 12
